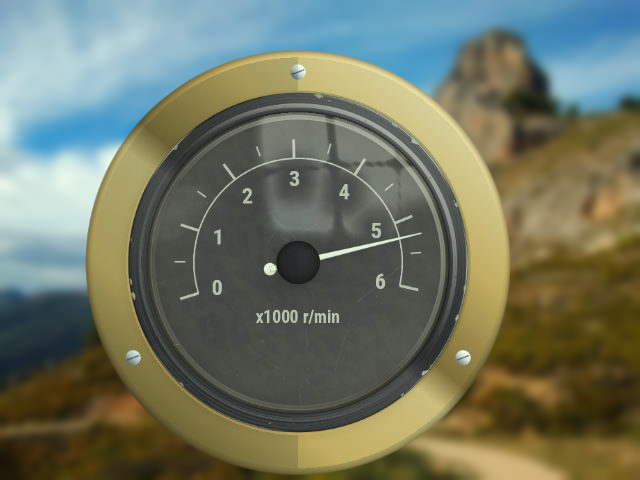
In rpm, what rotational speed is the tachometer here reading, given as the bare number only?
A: 5250
